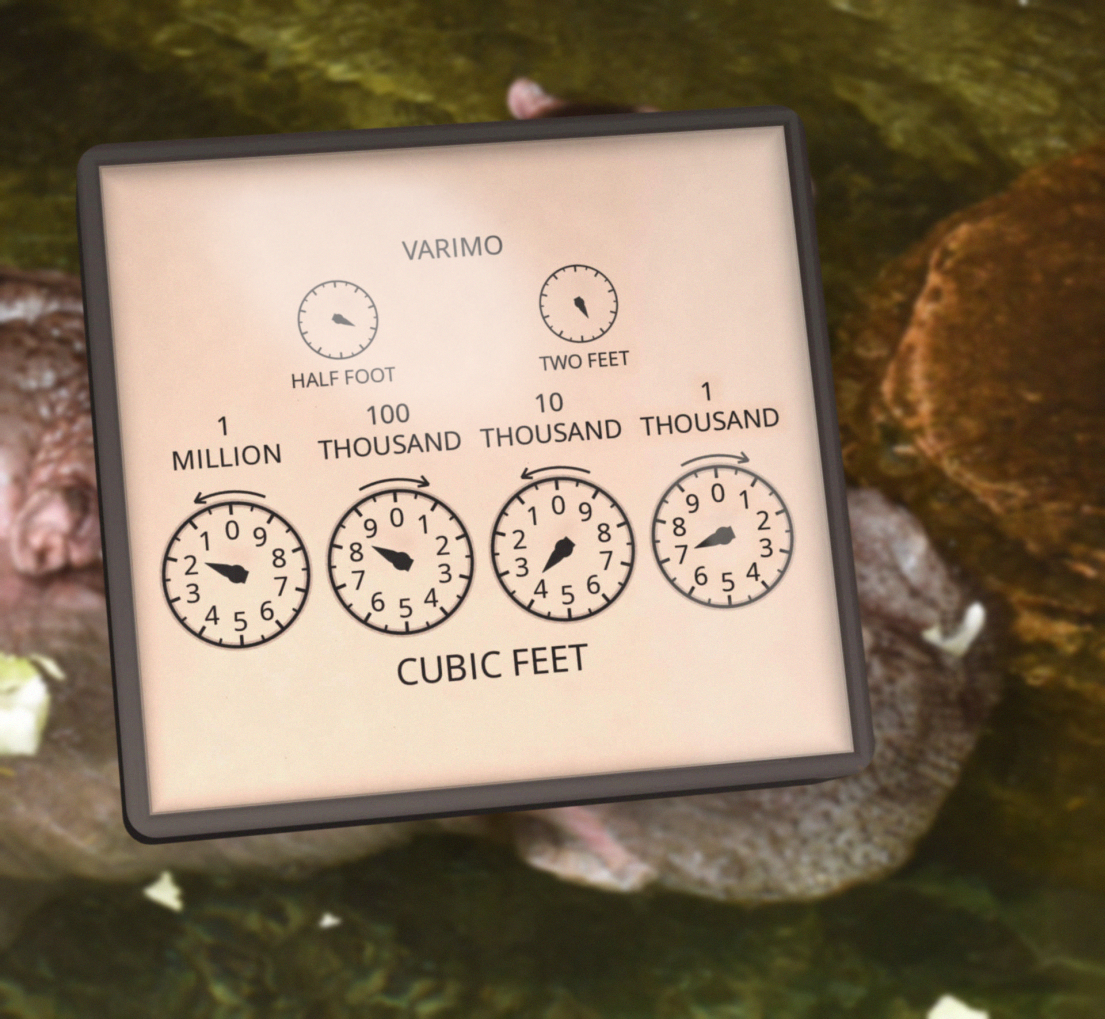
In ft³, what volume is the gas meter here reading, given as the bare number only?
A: 183700
